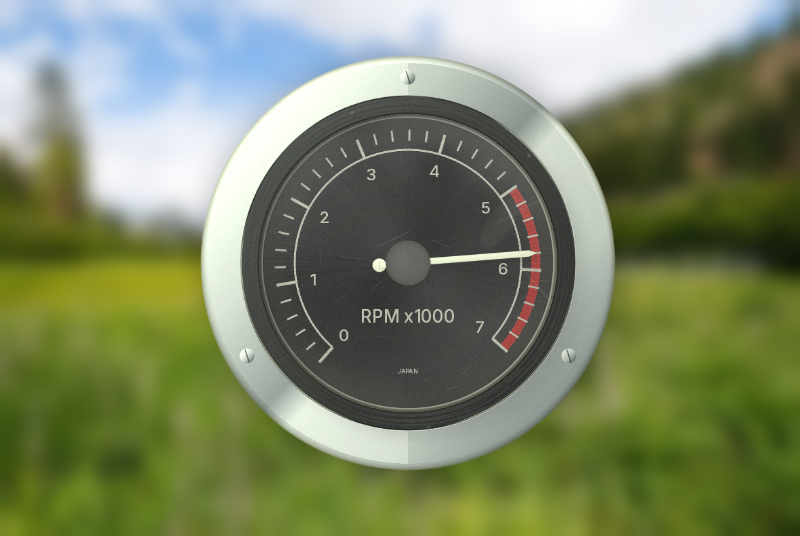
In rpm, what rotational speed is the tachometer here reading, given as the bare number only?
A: 5800
